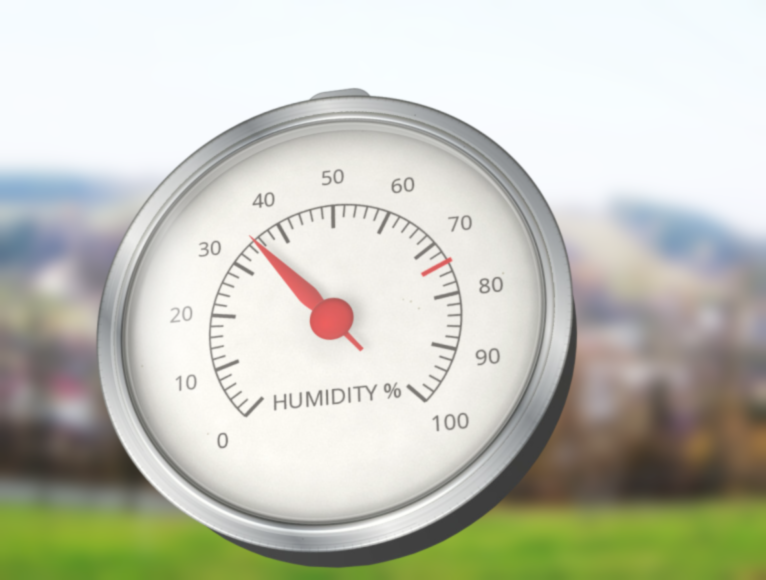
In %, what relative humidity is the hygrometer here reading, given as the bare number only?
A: 35
